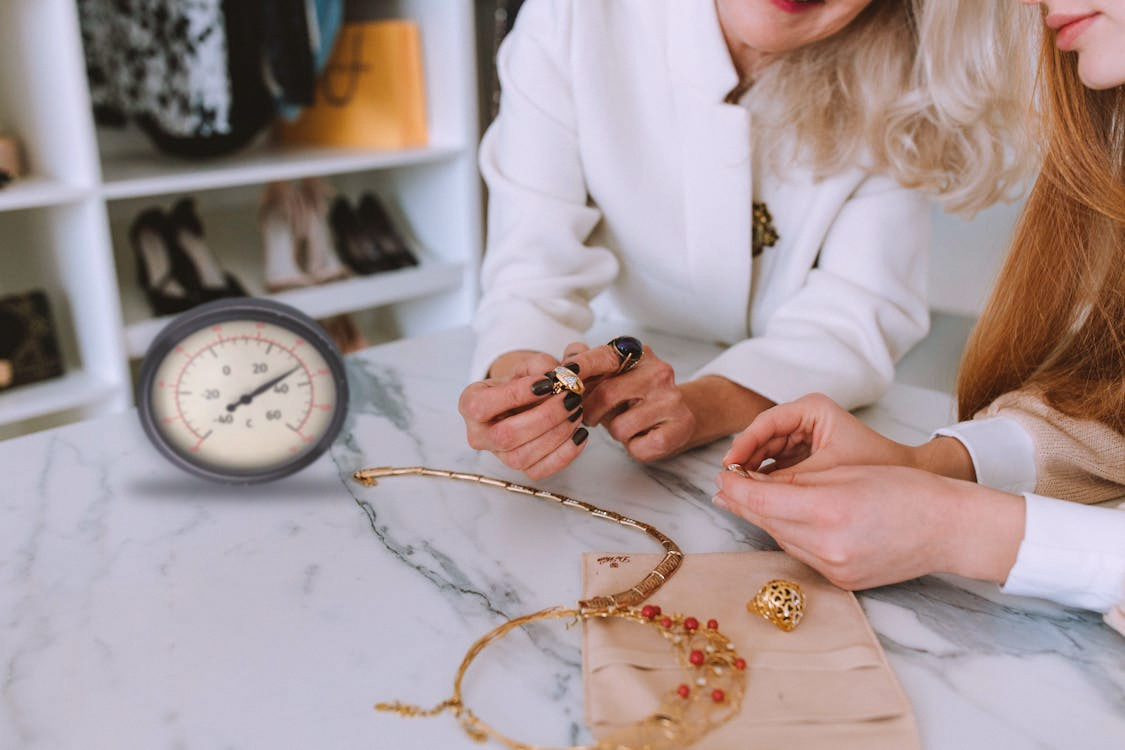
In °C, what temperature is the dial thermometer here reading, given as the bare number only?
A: 32
